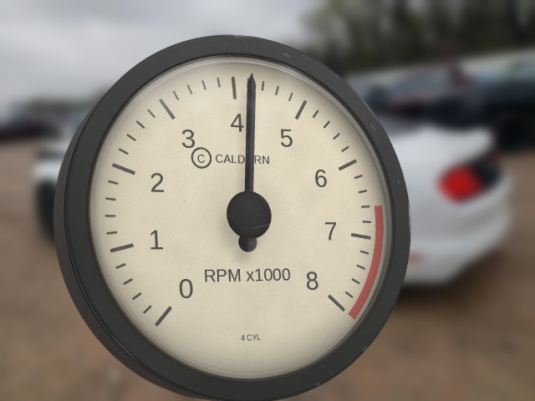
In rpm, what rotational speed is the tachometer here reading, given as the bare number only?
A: 4200
